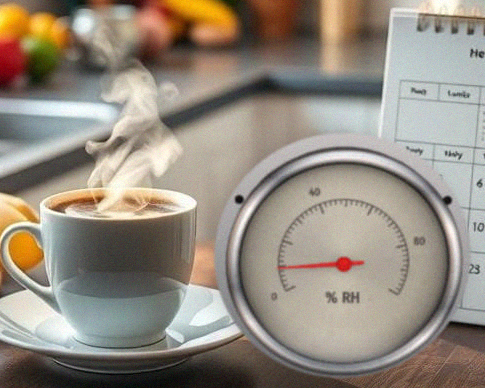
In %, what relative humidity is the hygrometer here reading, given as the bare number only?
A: 10
